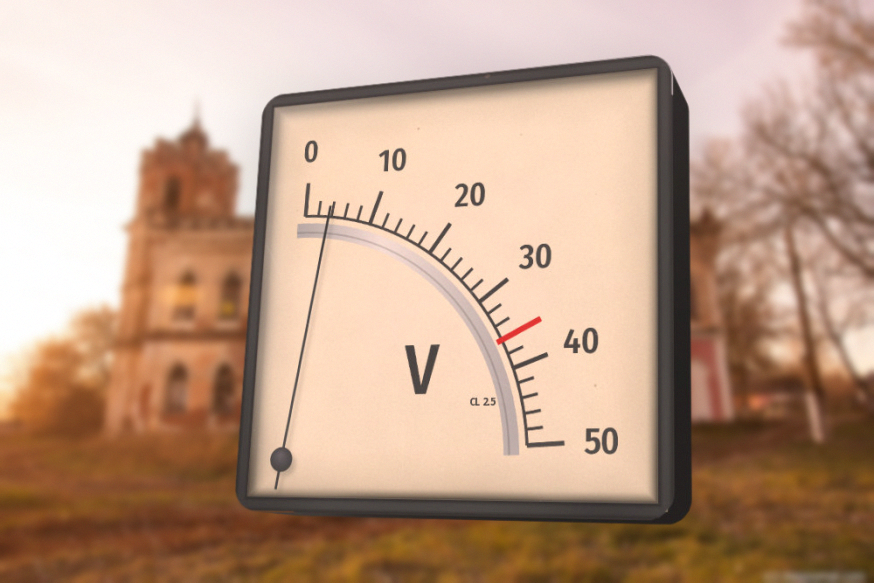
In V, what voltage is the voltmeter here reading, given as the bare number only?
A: 4
